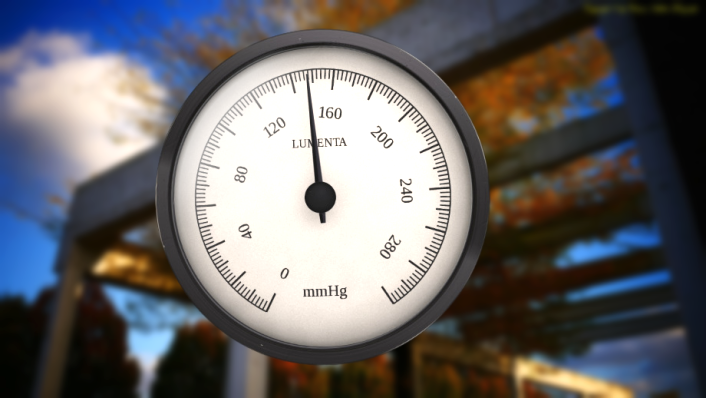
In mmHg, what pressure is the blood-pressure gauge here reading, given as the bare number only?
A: 148
